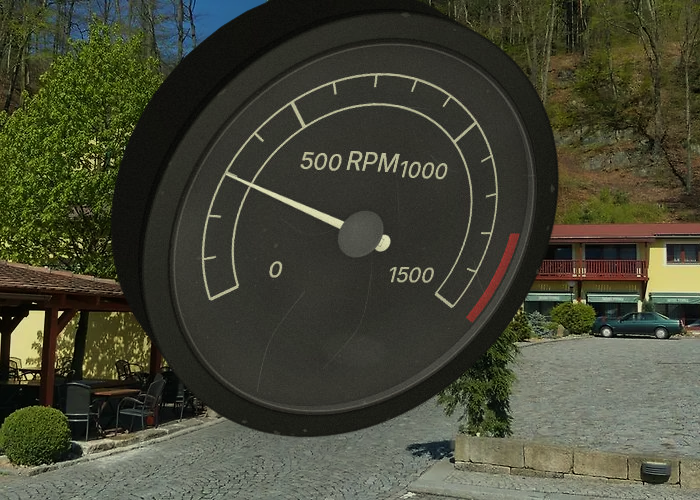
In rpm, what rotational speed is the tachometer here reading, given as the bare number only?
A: 300
